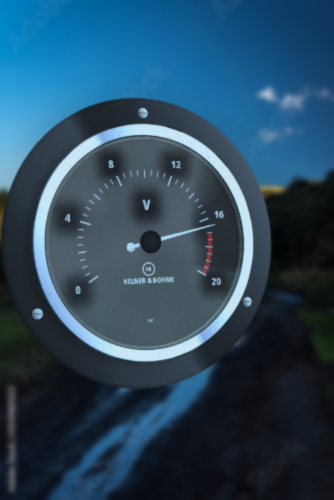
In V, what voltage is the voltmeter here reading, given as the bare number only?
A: 16.5
